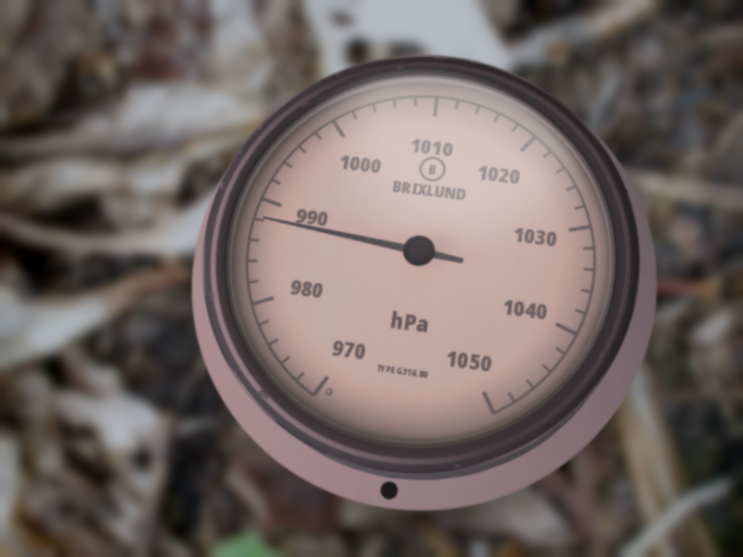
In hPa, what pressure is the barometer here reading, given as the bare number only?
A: 988
